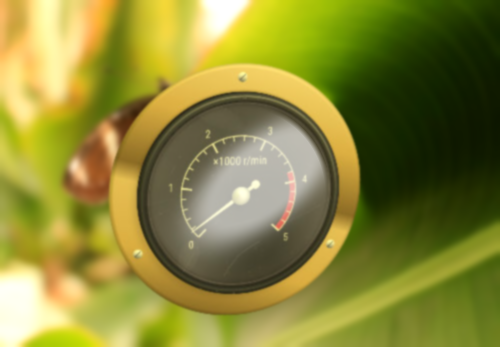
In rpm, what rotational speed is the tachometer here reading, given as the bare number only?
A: 200
